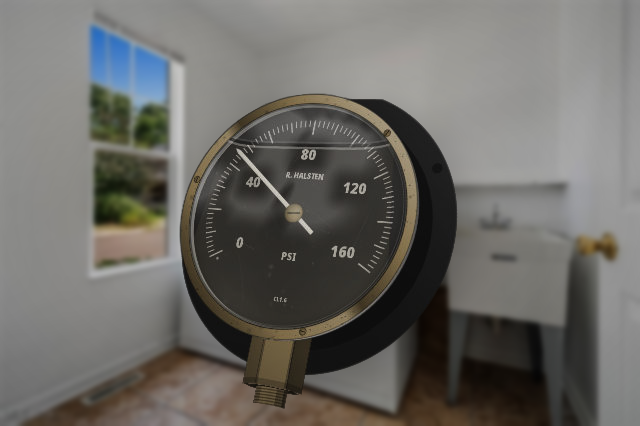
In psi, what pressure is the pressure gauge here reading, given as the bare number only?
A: 46
